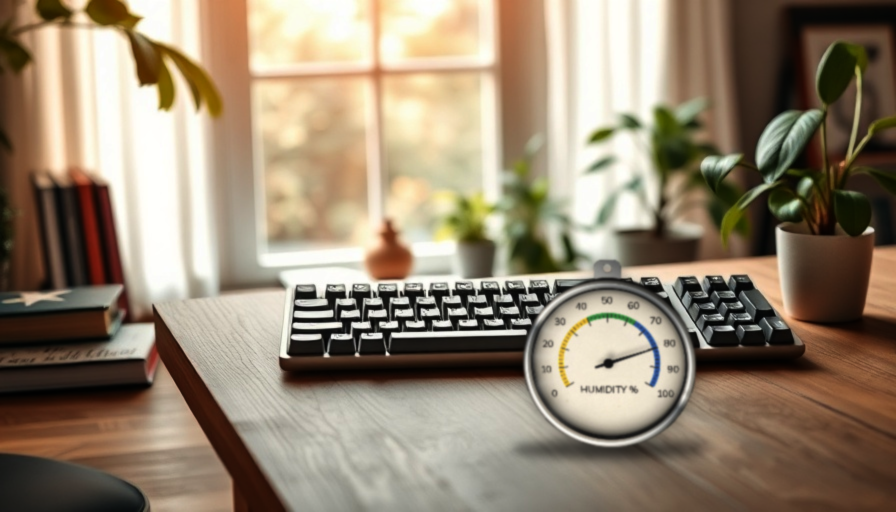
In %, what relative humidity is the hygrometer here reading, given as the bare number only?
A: 80
